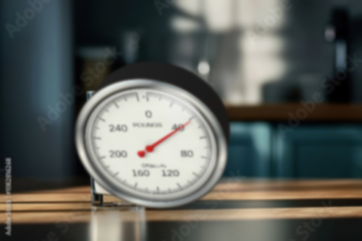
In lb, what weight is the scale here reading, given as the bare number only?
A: 40
